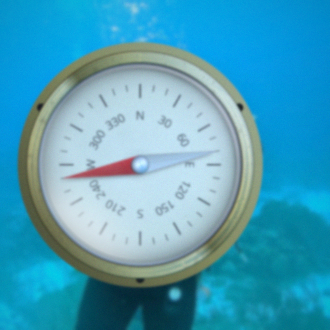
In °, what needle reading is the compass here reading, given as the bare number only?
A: 260
